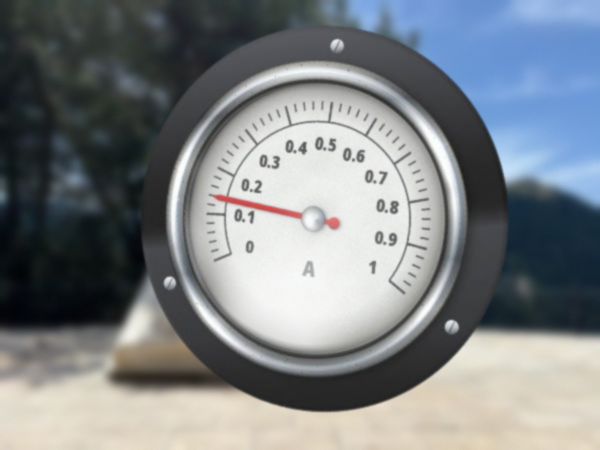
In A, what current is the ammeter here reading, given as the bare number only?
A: 0.14
